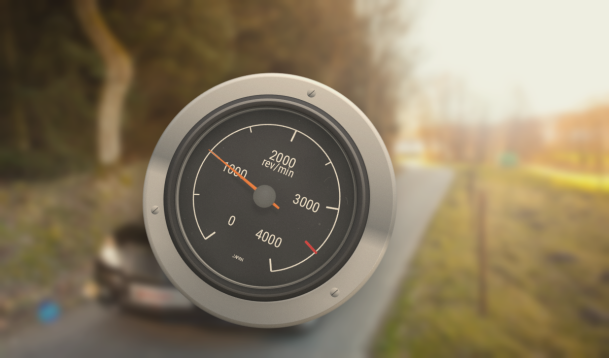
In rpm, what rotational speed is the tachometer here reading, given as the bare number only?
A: 1000
